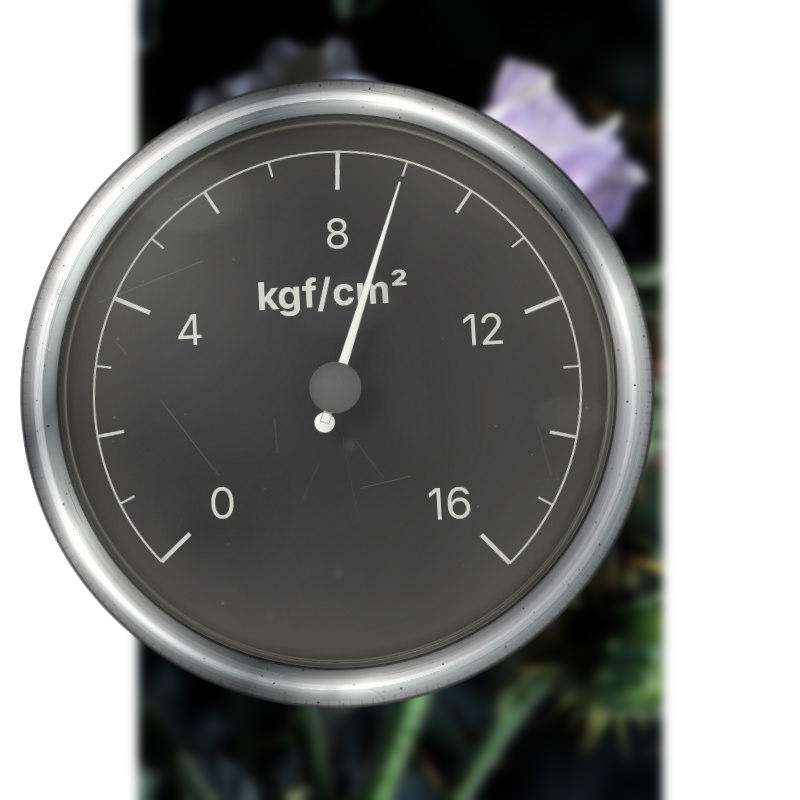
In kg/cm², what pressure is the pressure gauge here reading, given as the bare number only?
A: 9
